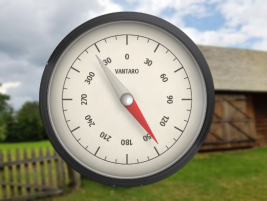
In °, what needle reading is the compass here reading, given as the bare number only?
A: 145
